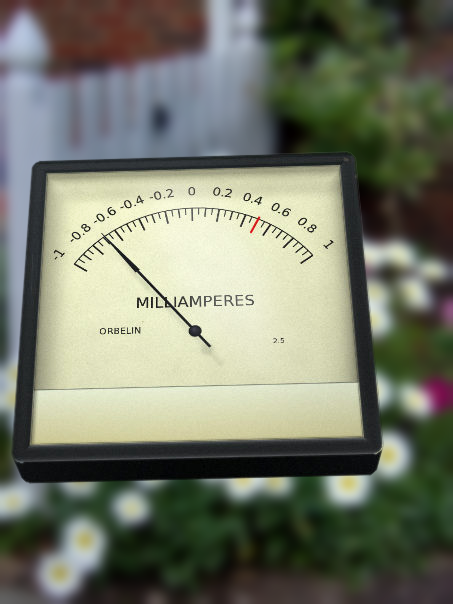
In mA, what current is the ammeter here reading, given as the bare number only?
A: -0.7
